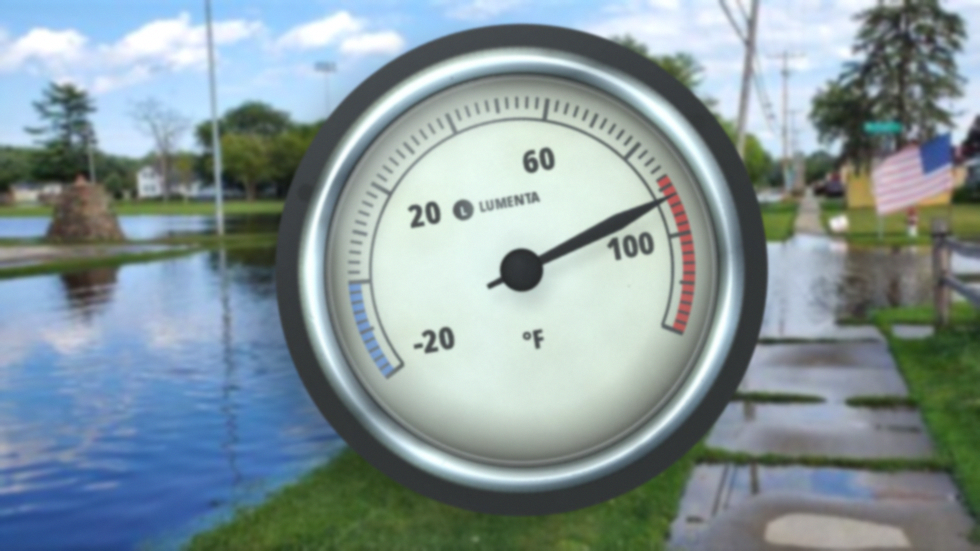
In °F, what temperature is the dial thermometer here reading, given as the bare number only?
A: 92
